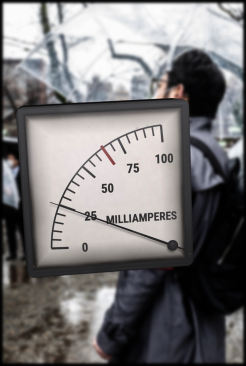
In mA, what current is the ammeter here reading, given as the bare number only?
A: 25
